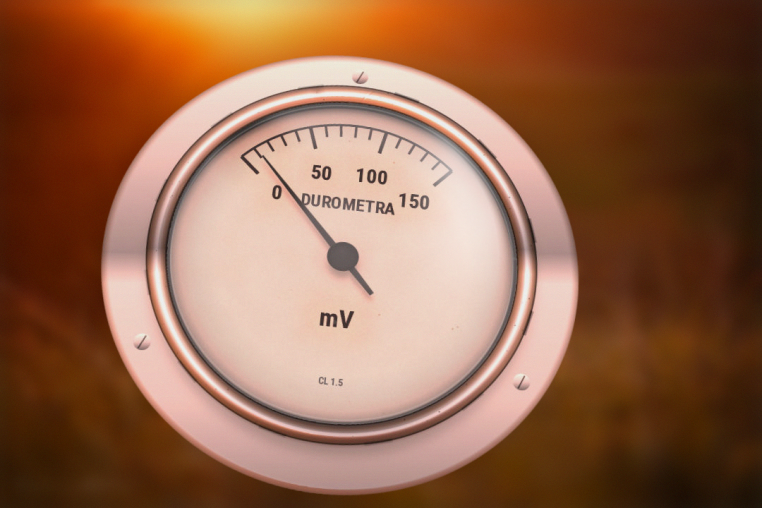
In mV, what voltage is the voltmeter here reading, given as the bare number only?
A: 10
